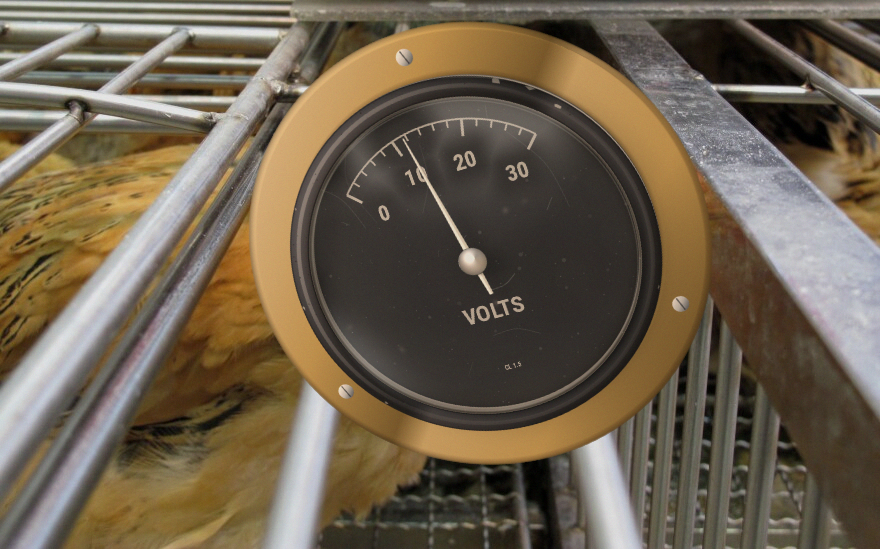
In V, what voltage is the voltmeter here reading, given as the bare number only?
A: 12
